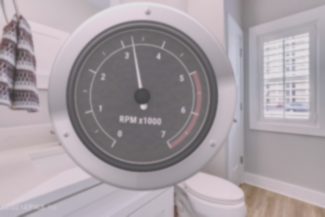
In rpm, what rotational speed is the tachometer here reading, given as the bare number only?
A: 3250
